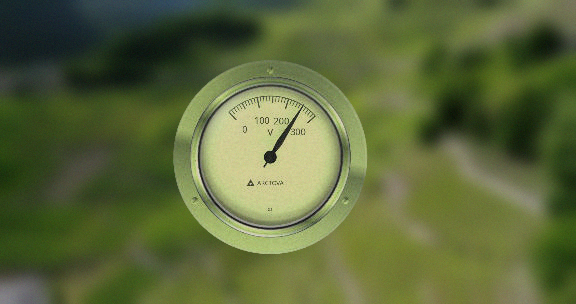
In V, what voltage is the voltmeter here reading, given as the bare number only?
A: 250
